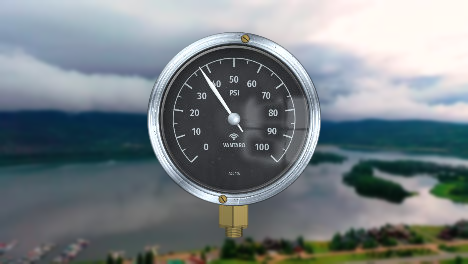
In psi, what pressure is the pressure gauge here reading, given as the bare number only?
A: 37.5
